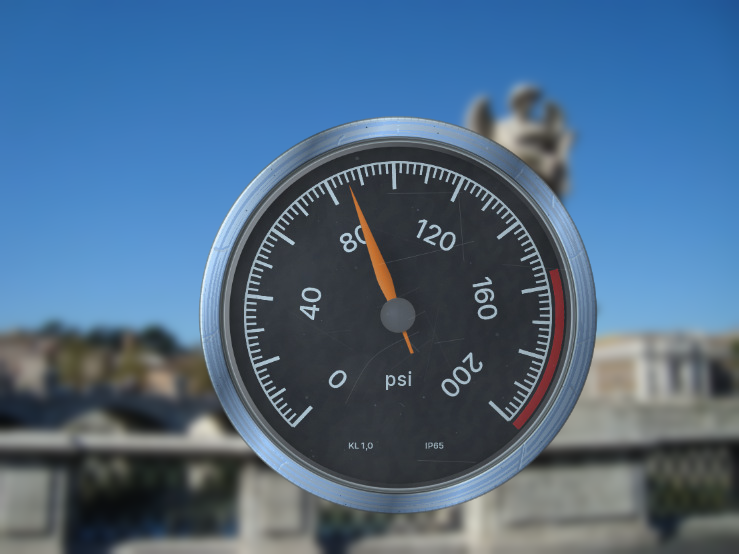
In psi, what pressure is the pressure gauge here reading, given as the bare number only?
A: 86
